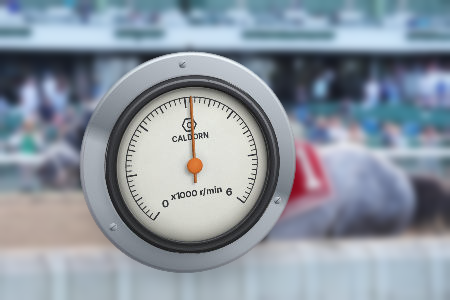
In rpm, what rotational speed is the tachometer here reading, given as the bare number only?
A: 3100
